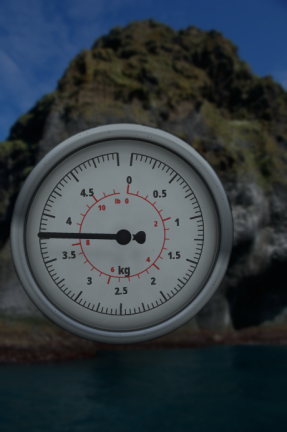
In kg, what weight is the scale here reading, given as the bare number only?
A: 3.8
